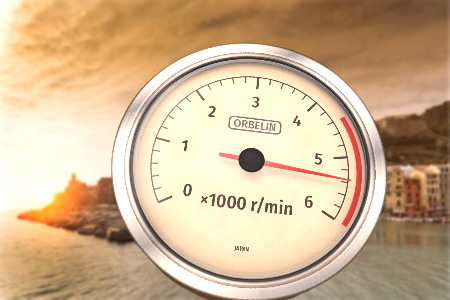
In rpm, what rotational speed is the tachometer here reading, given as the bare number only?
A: 5400
